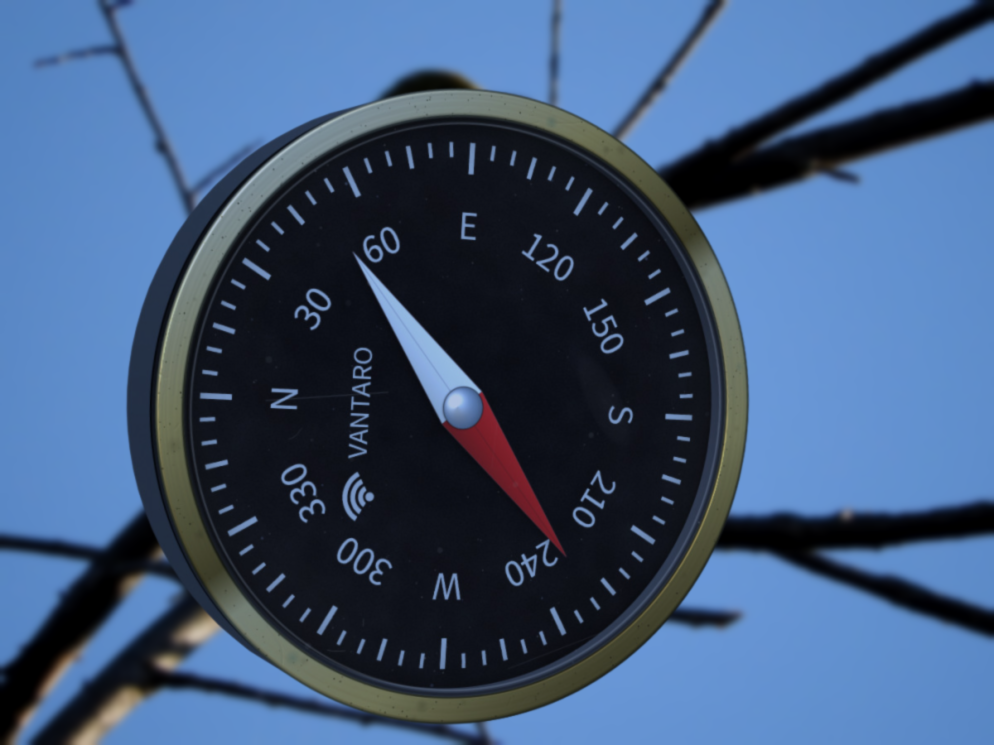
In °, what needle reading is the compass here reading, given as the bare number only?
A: 230
